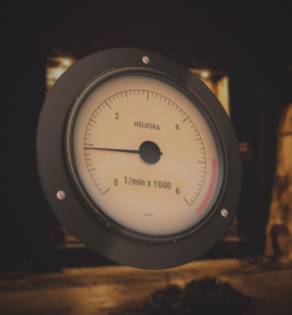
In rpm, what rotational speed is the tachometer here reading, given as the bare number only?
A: 900
